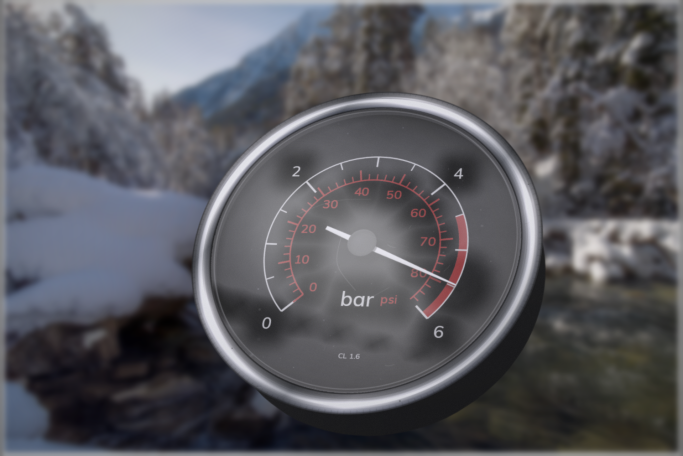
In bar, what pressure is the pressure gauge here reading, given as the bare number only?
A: 5.5
